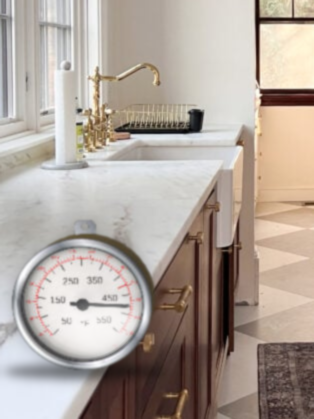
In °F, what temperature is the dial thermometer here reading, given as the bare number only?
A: 475
